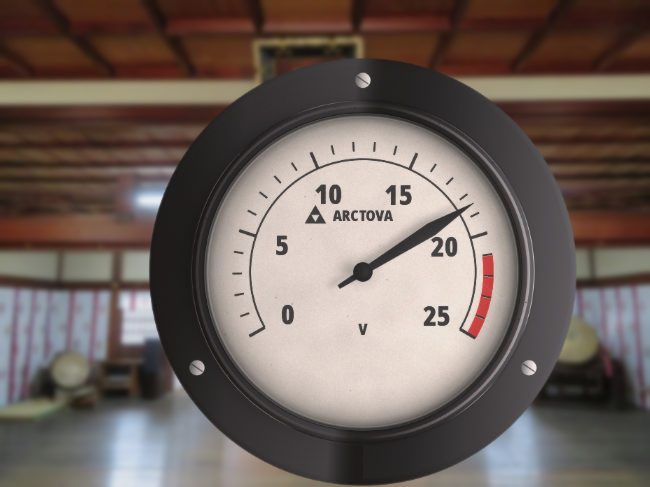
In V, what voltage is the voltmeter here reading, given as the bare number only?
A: 18.5
